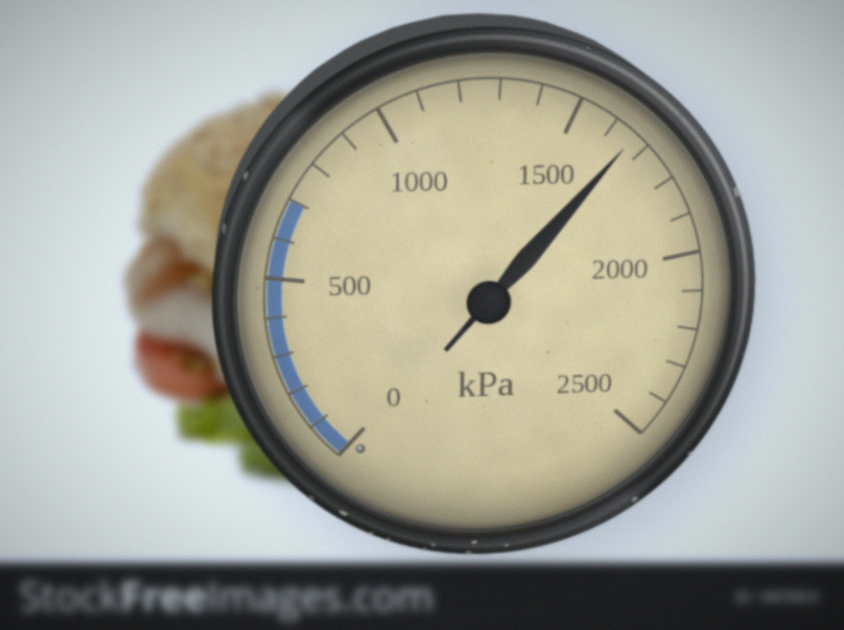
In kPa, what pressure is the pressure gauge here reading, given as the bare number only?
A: 1650
